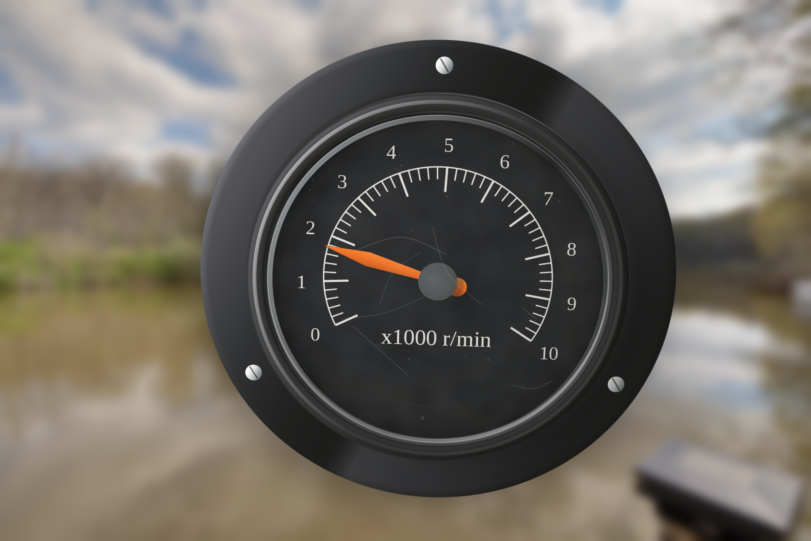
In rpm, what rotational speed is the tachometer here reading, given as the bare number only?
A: 1800
